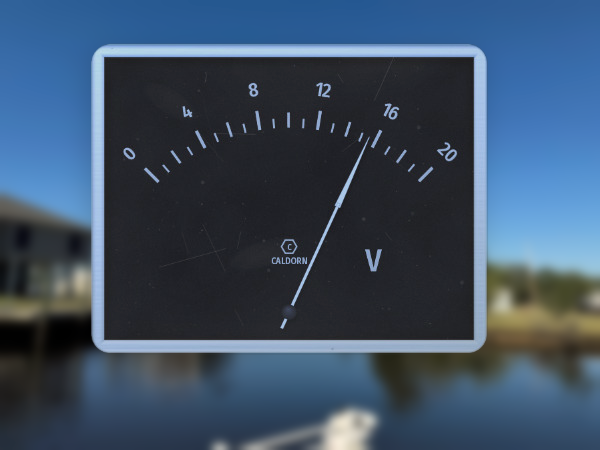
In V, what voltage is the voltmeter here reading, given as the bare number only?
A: 15.5
